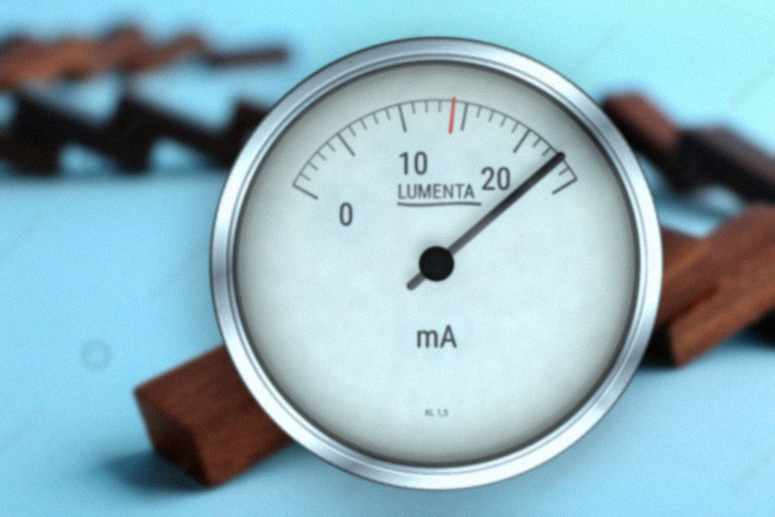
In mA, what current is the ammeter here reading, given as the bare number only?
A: 23
